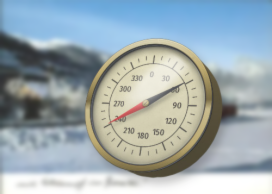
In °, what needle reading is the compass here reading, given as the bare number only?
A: 240
